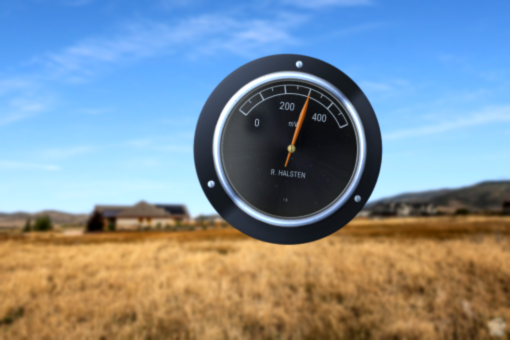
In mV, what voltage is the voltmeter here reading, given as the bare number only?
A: 300
